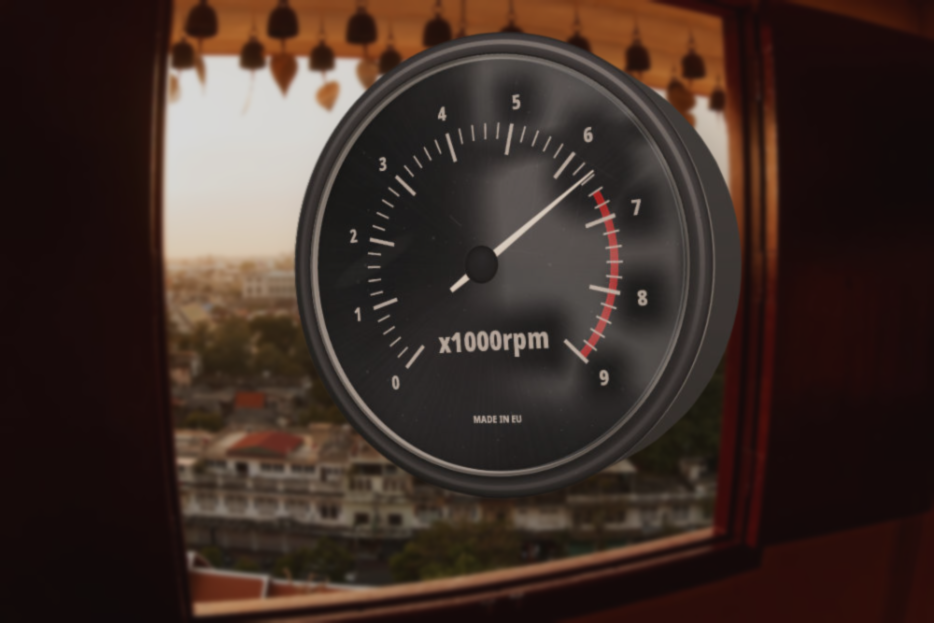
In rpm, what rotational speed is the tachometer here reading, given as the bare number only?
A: 6400
